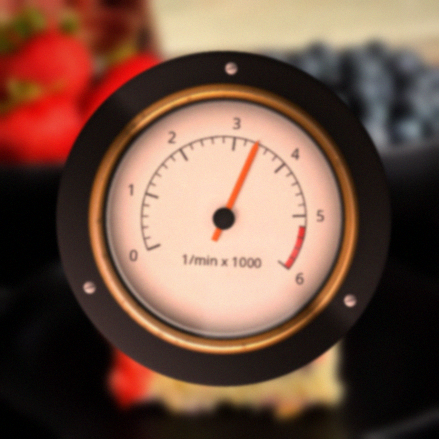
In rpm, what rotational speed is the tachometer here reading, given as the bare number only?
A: 3400
